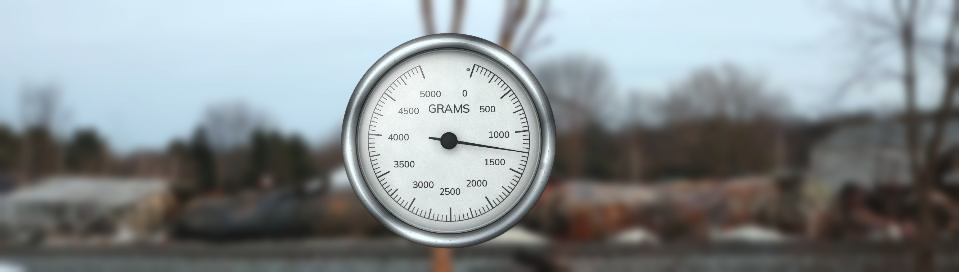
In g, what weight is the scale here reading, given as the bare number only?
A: 1250
